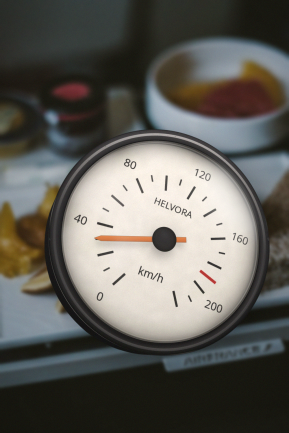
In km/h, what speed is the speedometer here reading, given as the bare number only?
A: 30
